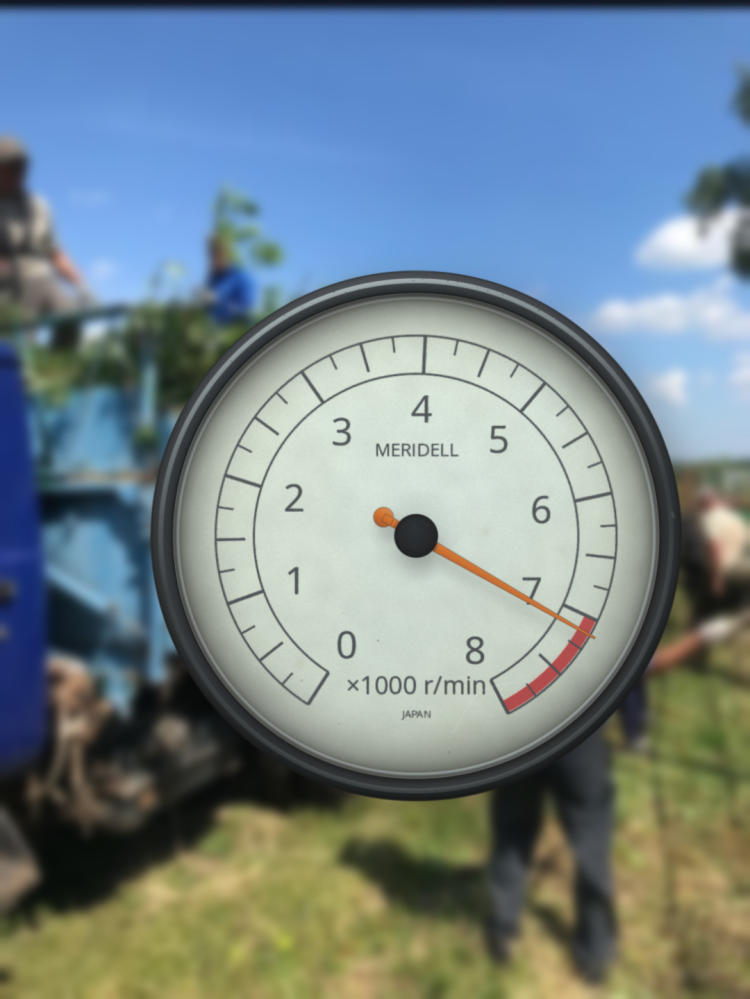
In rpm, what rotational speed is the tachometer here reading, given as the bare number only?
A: 7125
